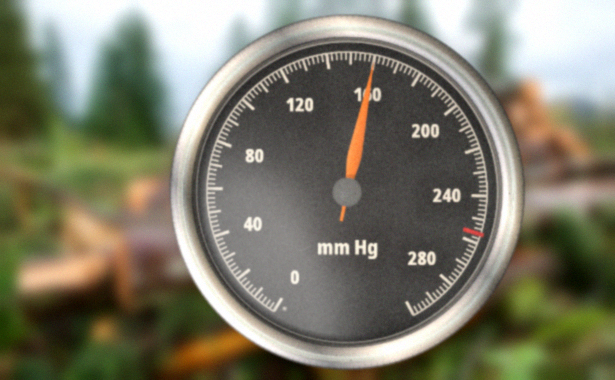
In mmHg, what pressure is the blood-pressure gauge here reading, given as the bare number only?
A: 160
